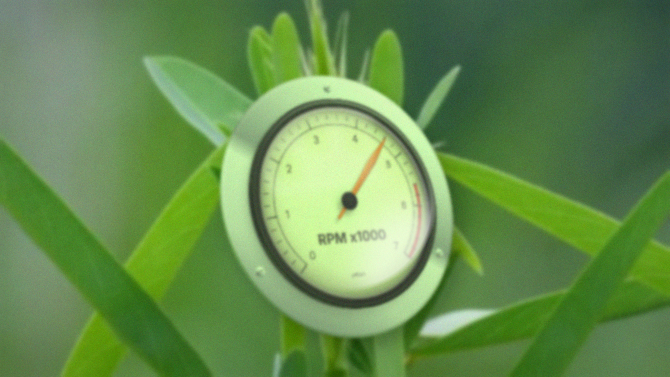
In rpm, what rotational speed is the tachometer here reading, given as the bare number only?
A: 4600
